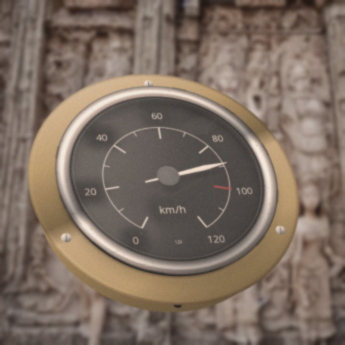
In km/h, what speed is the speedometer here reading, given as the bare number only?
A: 90
